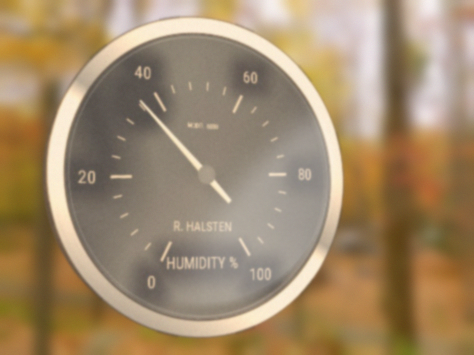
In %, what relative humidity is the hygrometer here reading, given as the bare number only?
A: 36
